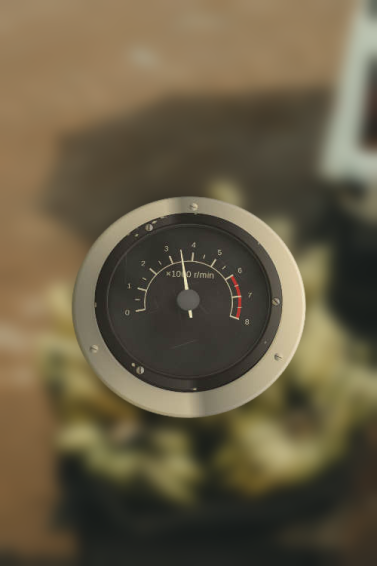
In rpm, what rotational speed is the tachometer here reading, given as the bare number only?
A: 3500
